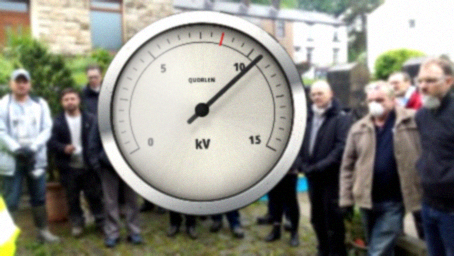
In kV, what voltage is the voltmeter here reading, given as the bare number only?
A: 10.5
